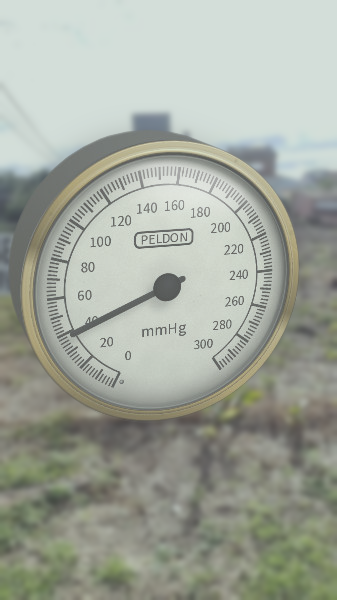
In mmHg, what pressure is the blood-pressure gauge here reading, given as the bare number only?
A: 40
